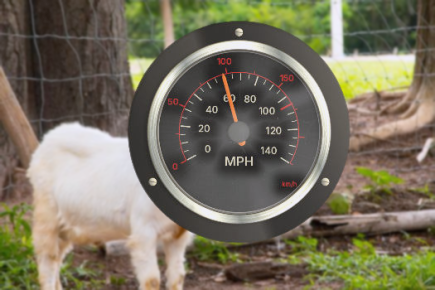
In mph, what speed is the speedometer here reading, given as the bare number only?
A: 60
